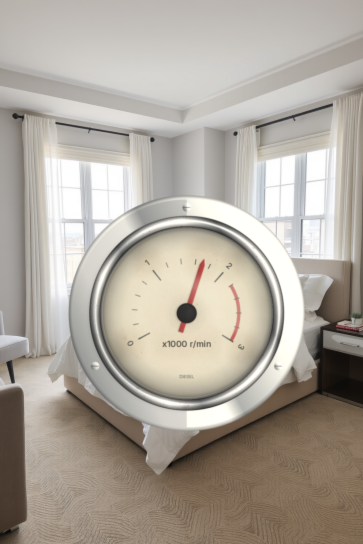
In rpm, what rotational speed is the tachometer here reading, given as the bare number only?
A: 1700
